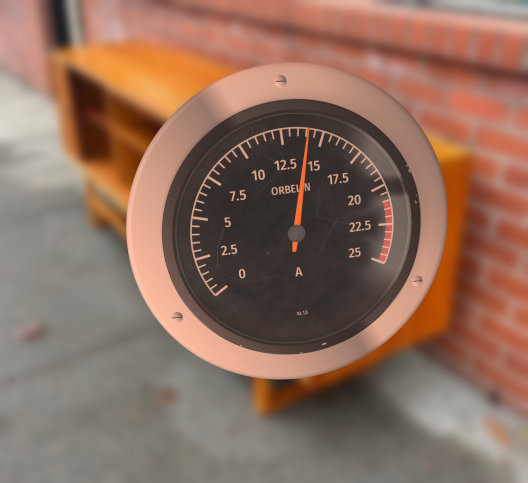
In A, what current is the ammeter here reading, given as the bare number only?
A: 14
